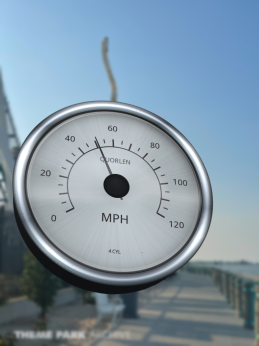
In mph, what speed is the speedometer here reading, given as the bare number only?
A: 50
